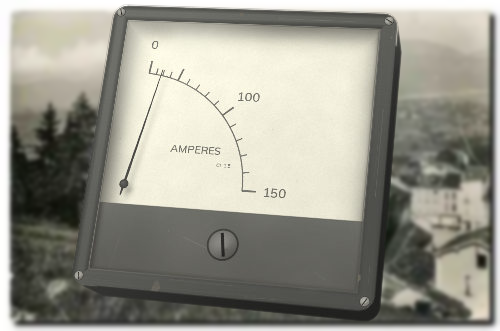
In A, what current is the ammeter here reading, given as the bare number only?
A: 30
